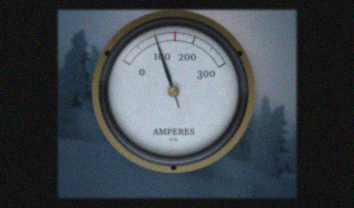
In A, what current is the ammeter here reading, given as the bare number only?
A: 100
